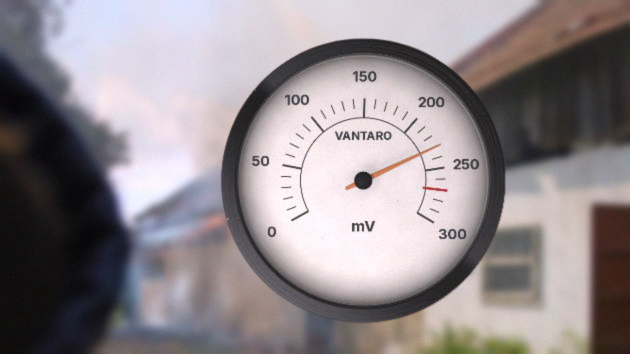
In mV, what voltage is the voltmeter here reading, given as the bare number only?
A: 230
